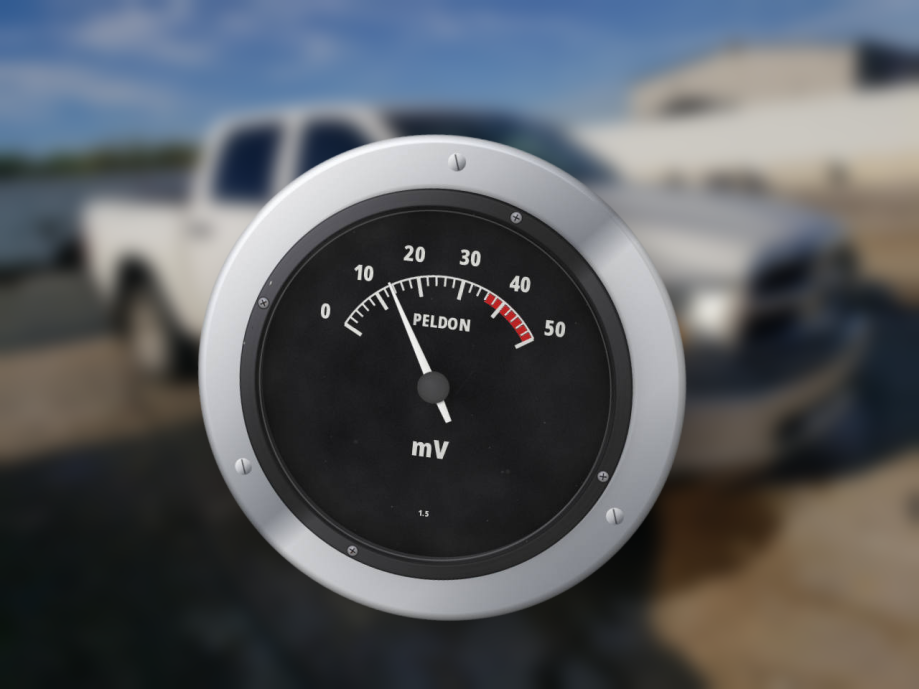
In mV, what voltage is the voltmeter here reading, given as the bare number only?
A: 14
